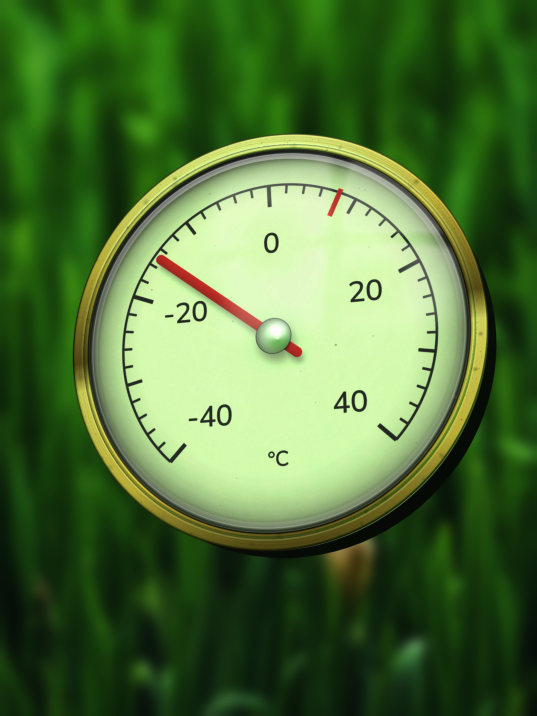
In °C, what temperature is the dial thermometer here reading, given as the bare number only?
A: -15
